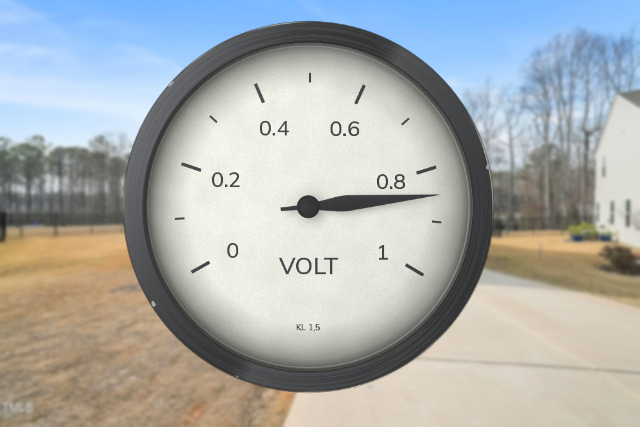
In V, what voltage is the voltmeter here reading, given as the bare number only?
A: 0.85
